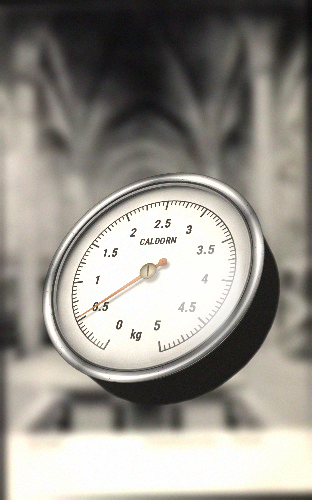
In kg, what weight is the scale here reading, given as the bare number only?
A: 0.5
